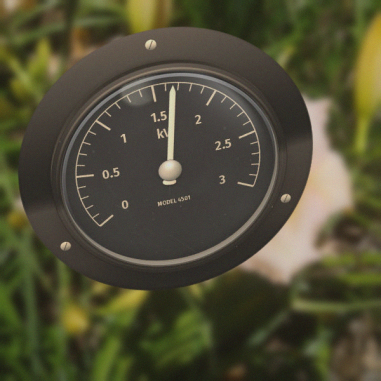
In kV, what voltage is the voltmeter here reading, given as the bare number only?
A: 1.65
